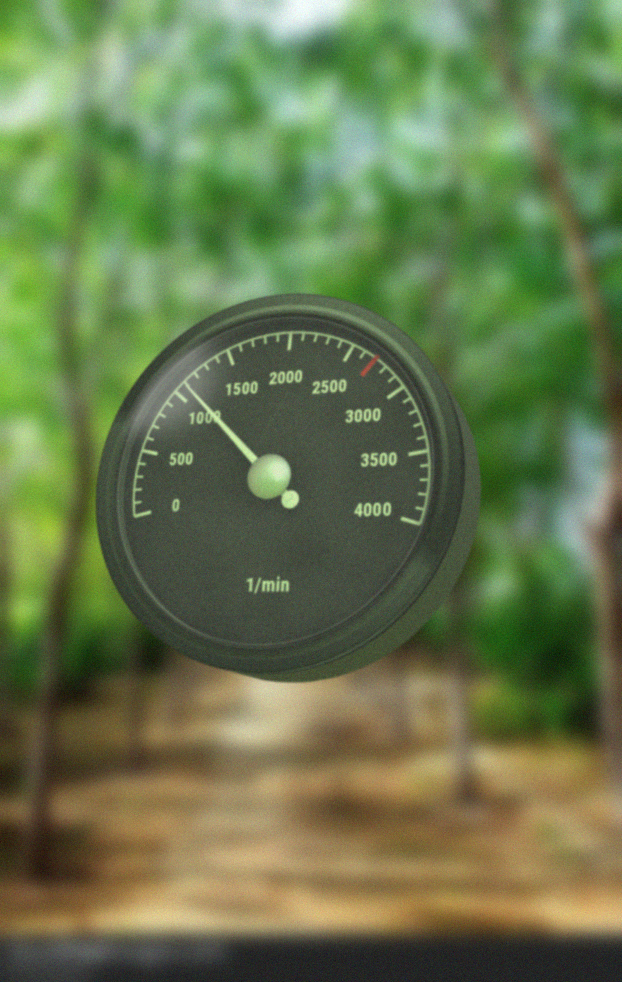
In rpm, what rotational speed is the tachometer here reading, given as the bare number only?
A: 1100
